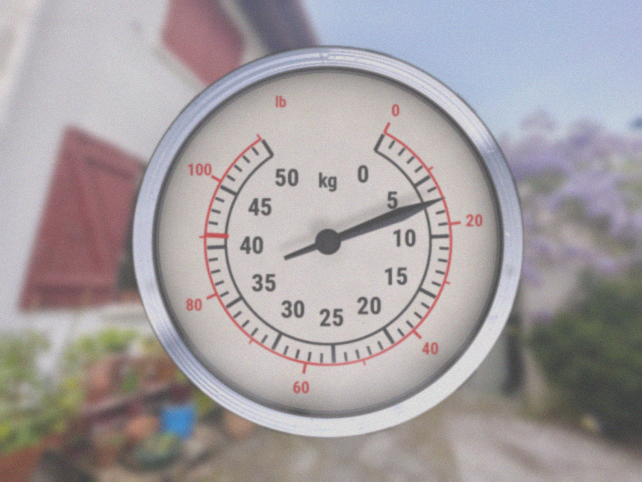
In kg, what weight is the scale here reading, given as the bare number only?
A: 7
